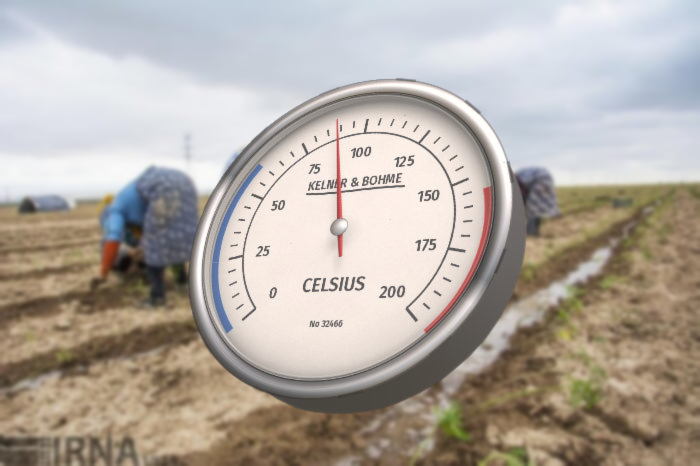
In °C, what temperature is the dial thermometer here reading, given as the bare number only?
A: 90
